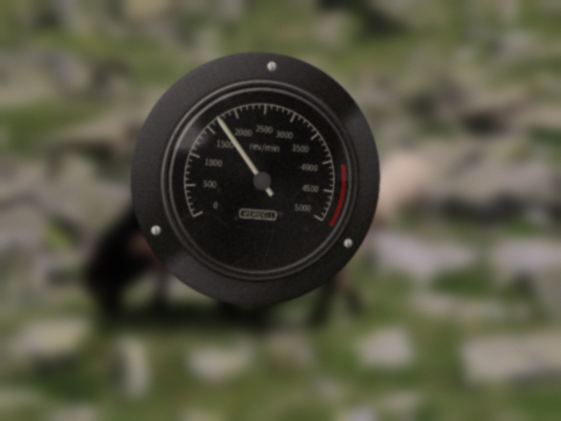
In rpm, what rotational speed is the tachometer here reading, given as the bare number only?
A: 1700
